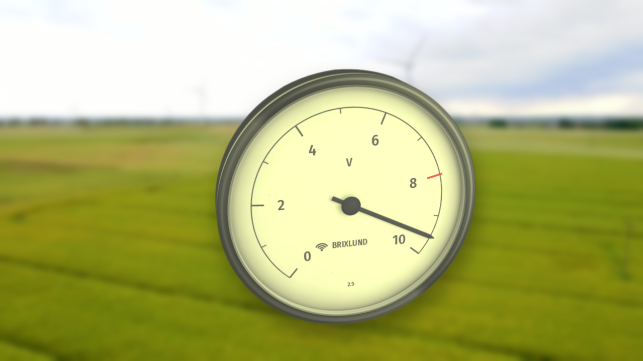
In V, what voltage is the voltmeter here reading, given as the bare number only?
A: 9.5
